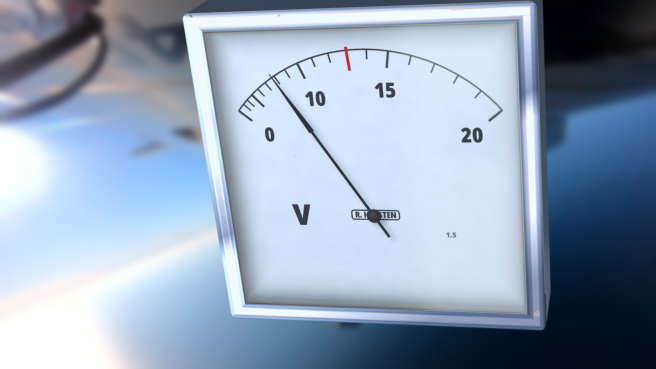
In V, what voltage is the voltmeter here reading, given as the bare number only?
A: 8
